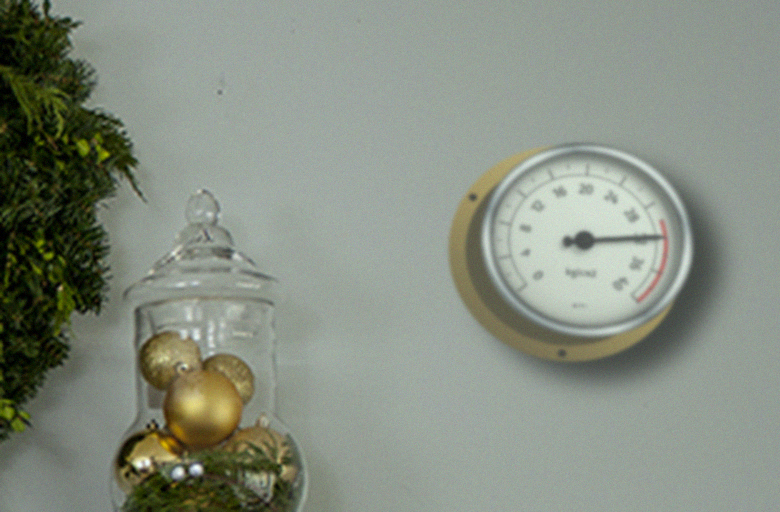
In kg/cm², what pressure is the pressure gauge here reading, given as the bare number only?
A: 32
